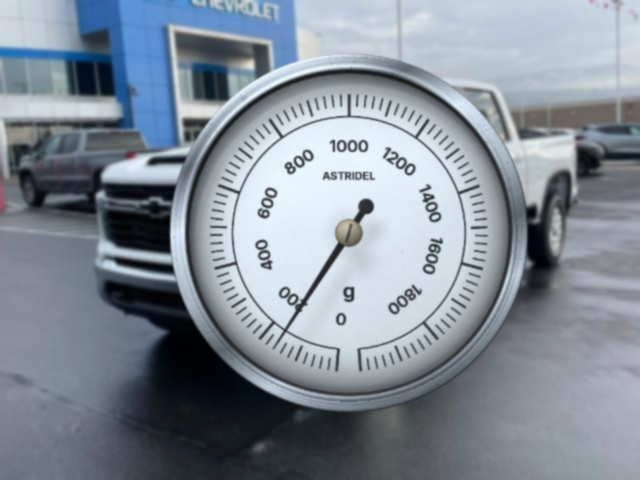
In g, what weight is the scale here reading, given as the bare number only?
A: 160
